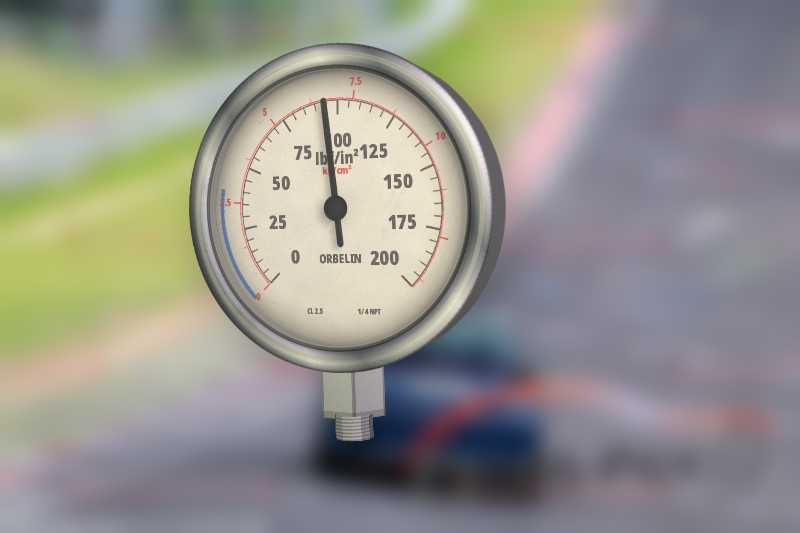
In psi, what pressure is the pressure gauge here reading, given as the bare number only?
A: 95
